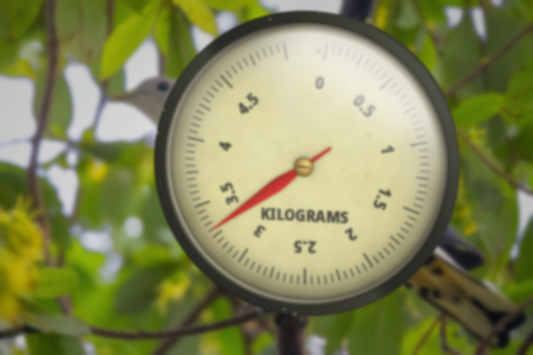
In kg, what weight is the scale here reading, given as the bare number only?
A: 3.3
